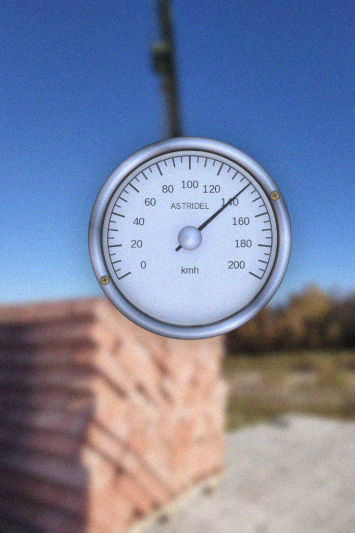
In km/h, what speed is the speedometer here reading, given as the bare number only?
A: 140
